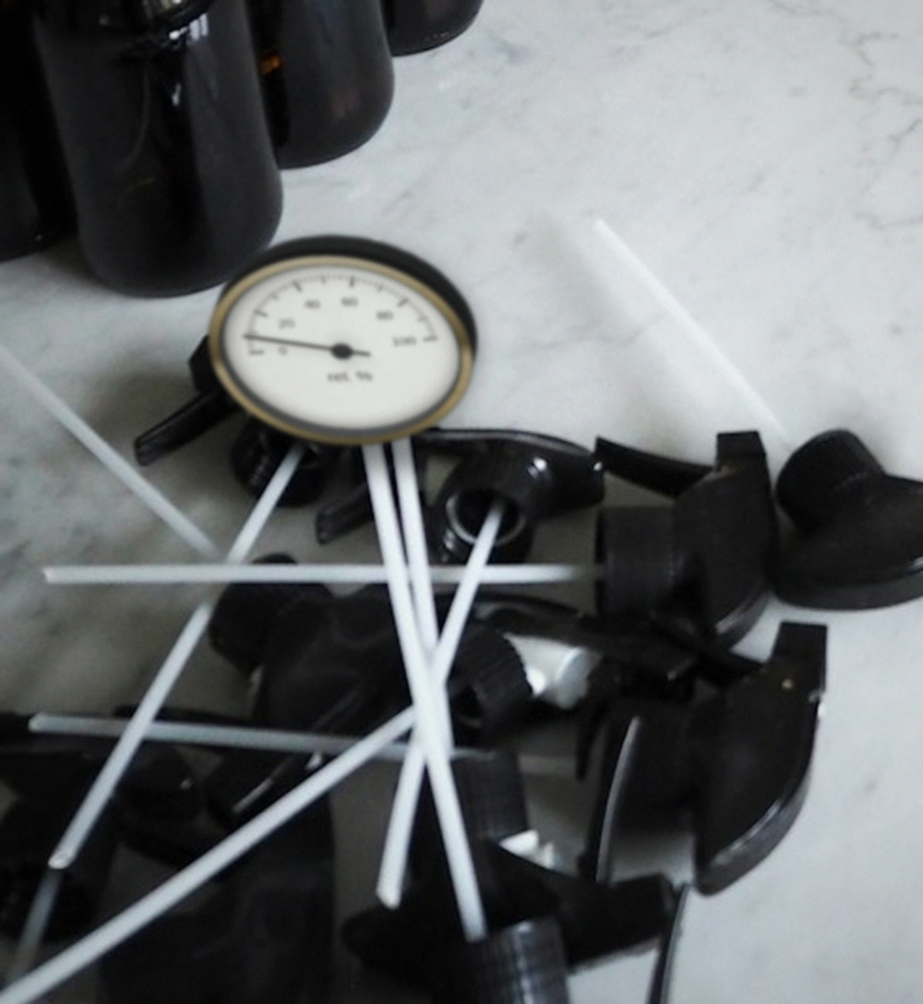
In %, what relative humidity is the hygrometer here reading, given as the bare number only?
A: 10
